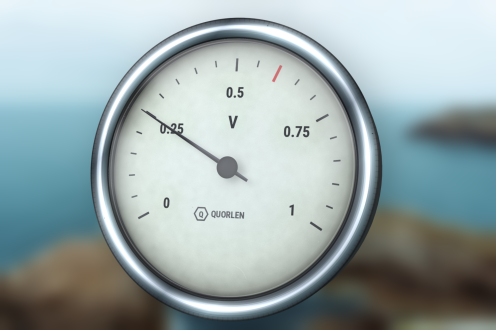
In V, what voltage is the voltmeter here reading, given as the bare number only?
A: 0.25
